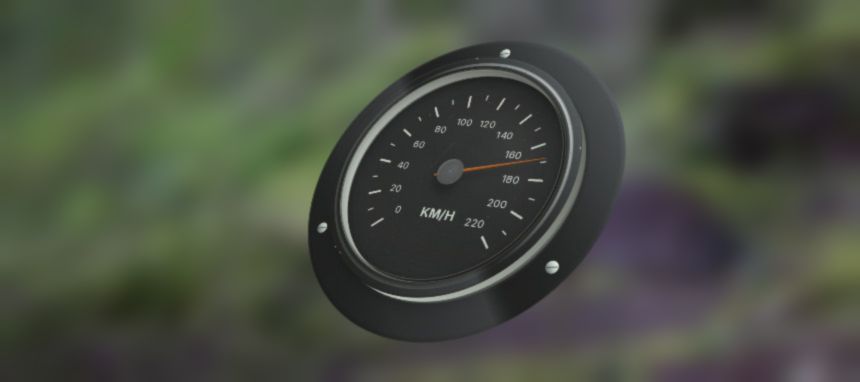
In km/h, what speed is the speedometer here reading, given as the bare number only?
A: 170
